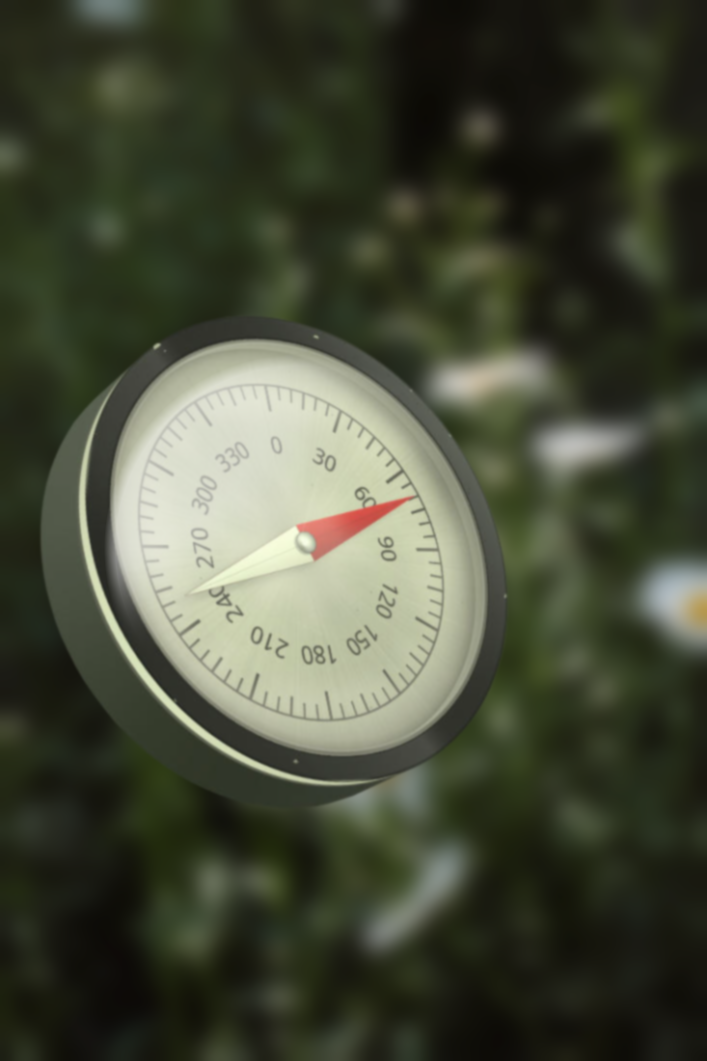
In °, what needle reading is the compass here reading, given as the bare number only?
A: 70
